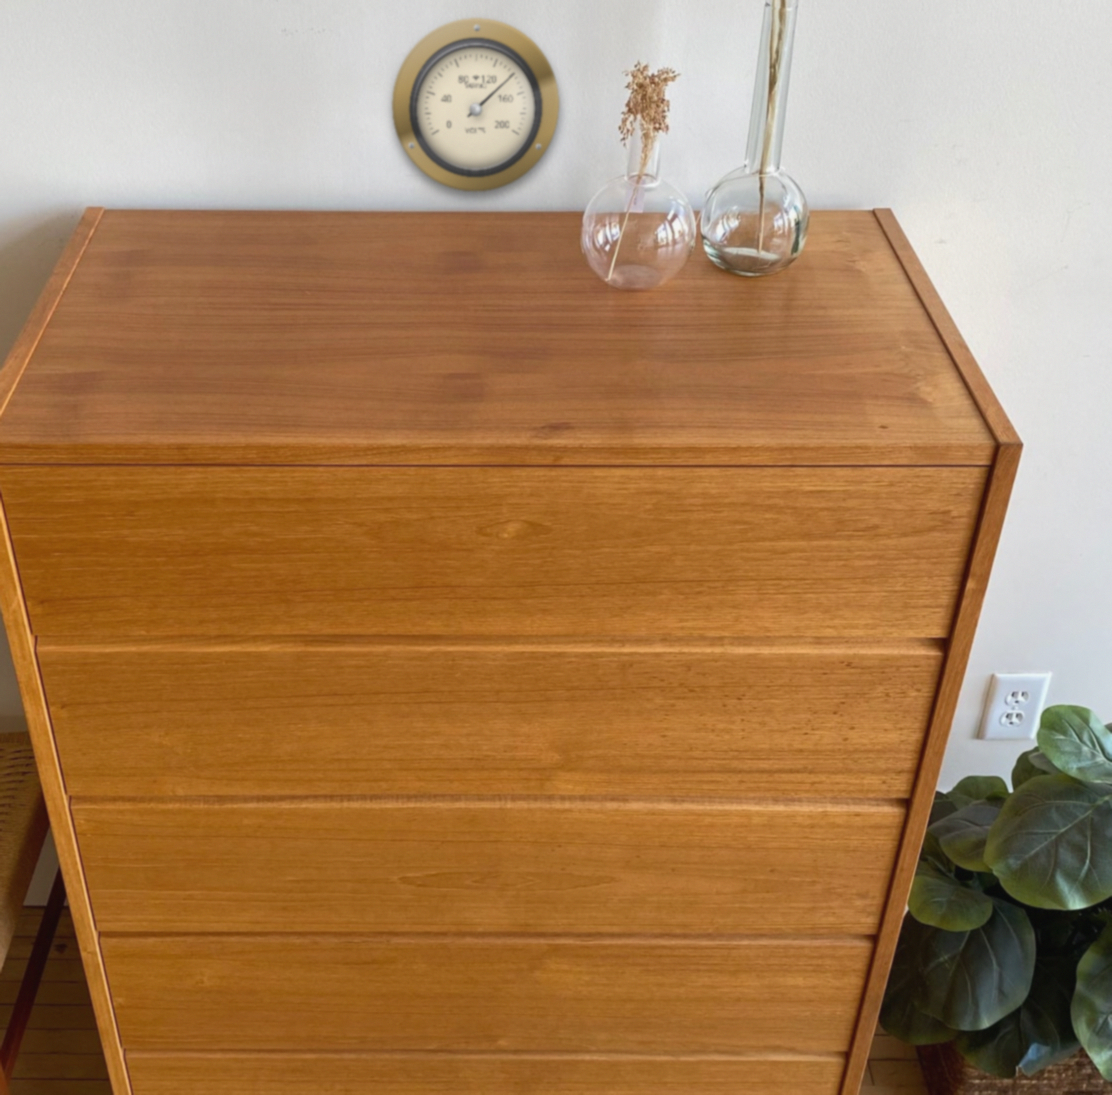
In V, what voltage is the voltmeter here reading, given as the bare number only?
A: 140
